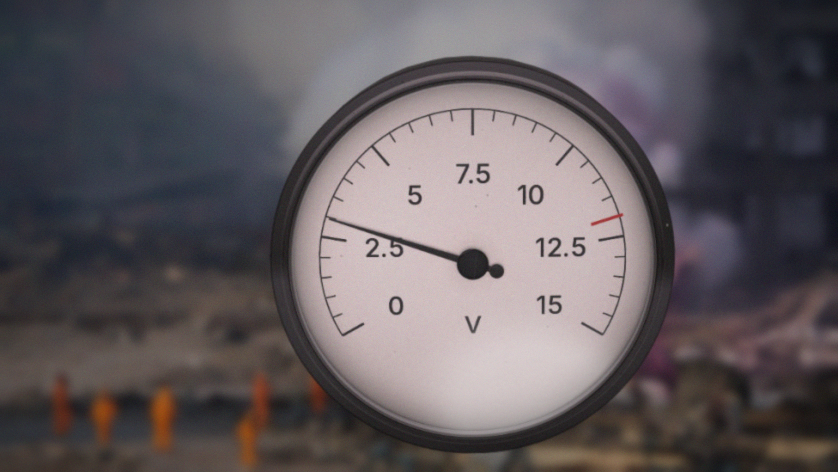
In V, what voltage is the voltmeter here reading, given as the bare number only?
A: 3
